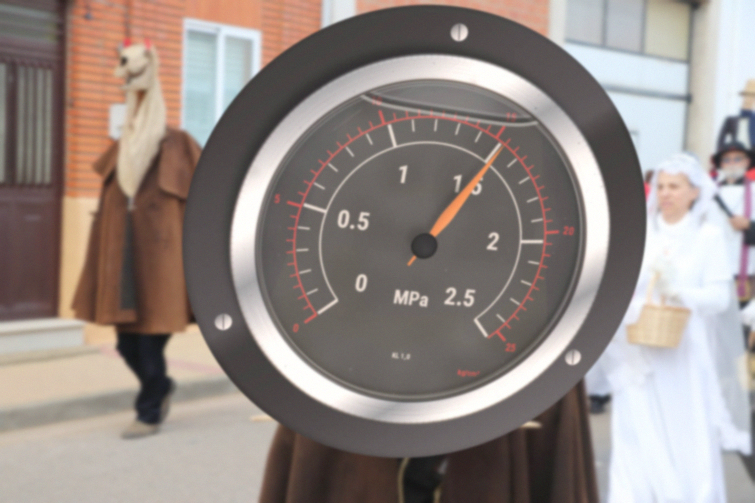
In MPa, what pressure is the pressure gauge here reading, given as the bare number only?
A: 1.5
